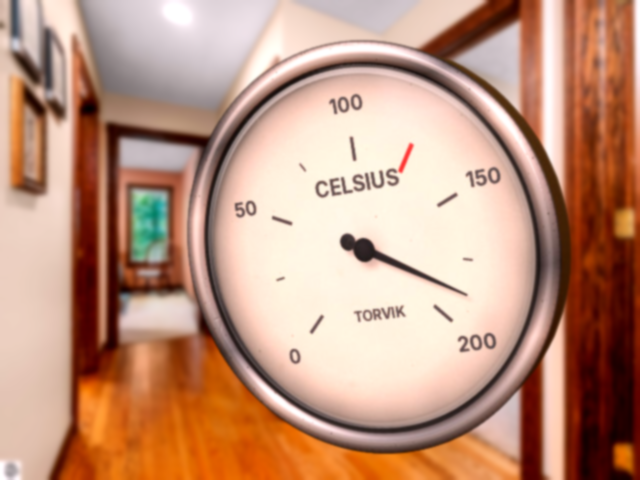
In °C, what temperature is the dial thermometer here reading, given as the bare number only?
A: 187.5
